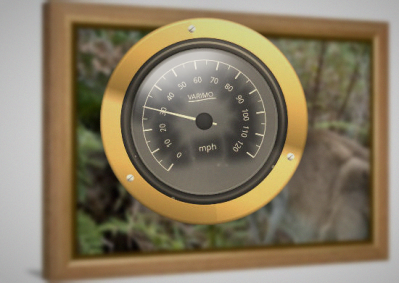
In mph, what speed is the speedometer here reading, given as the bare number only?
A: 30
